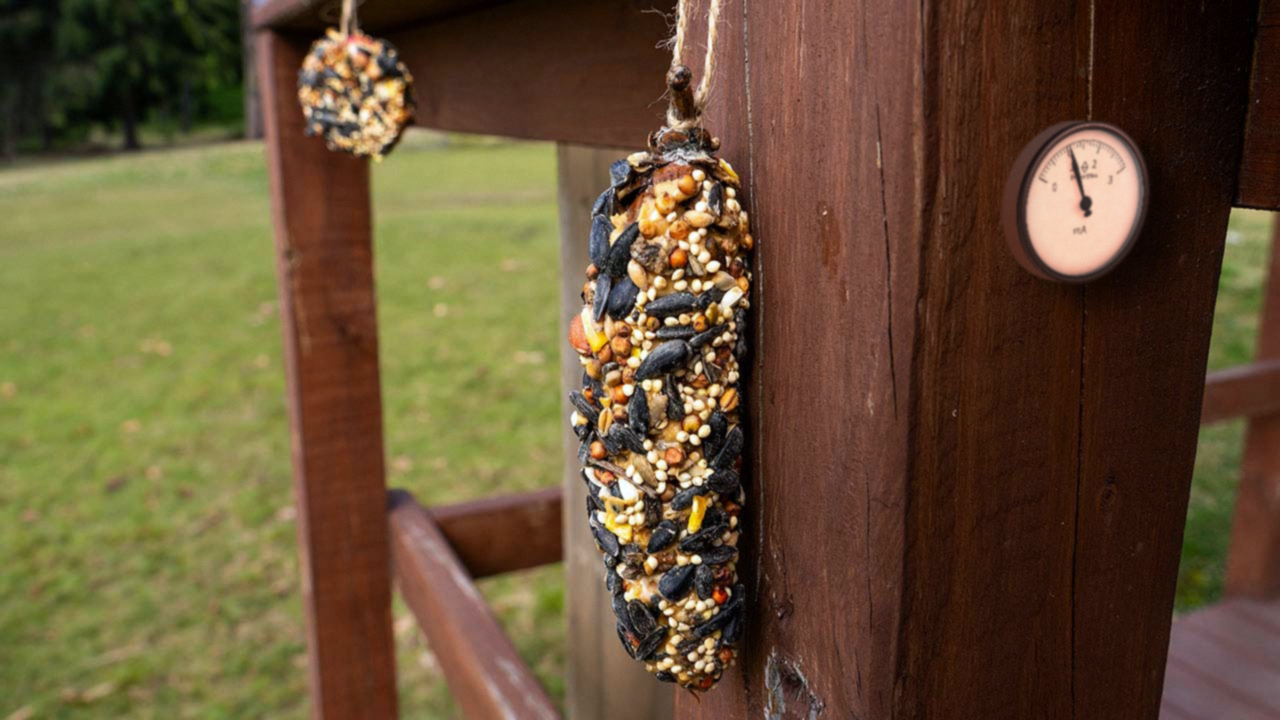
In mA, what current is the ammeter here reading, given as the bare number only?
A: 1
